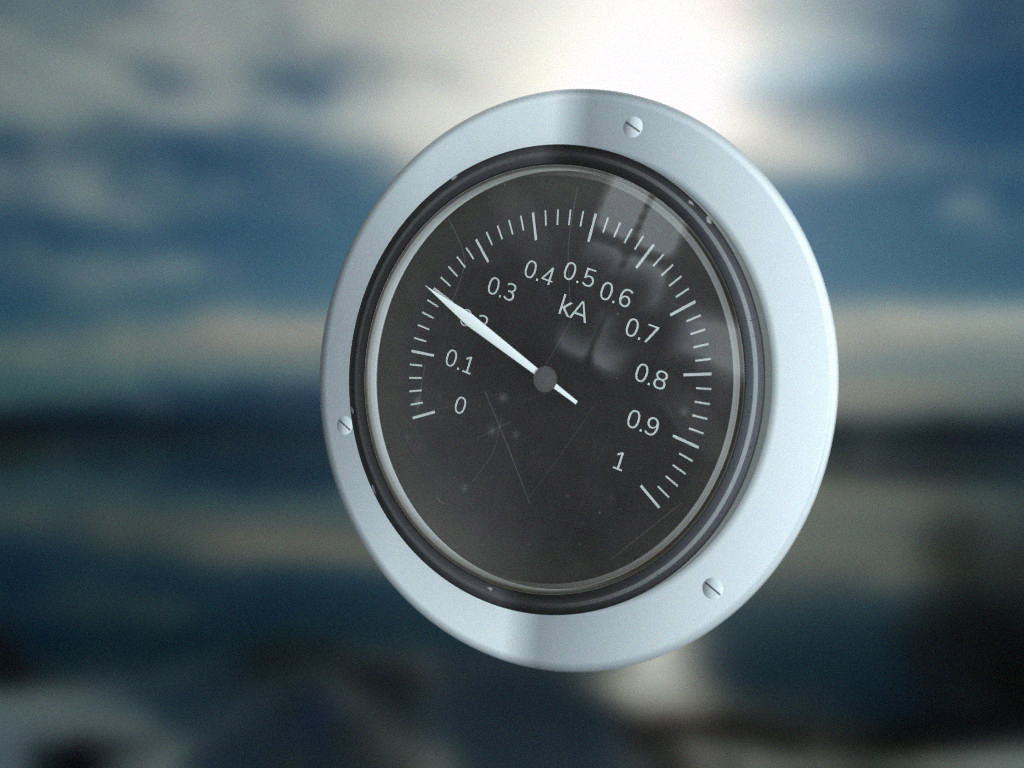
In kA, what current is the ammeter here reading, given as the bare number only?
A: 0.2
